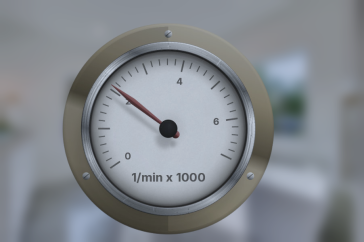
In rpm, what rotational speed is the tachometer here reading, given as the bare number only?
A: 2100
